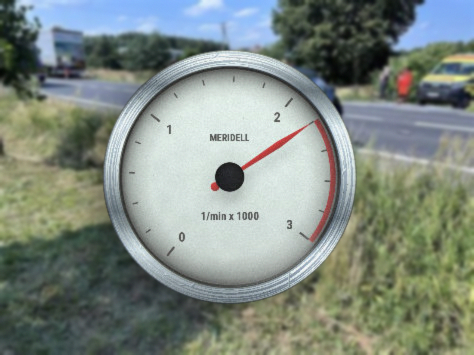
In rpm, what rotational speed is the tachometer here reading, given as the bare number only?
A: 2200
